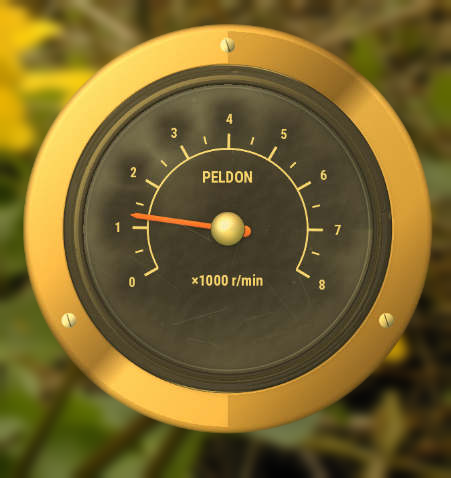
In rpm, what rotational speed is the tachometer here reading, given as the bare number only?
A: 1250
